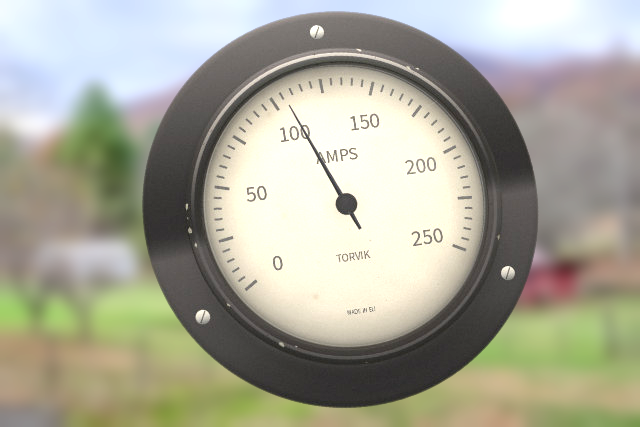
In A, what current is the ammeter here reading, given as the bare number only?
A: 105
